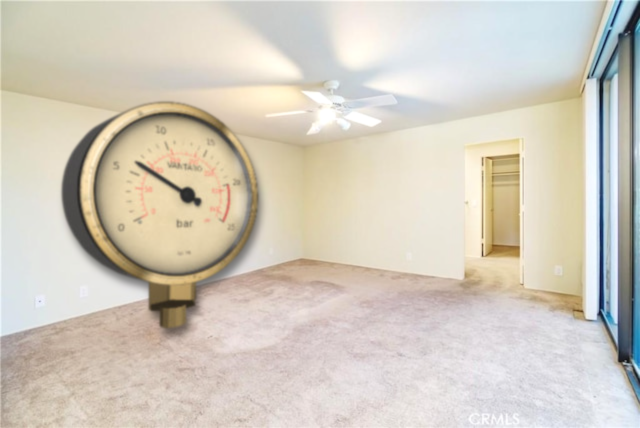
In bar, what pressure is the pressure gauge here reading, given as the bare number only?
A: 6
